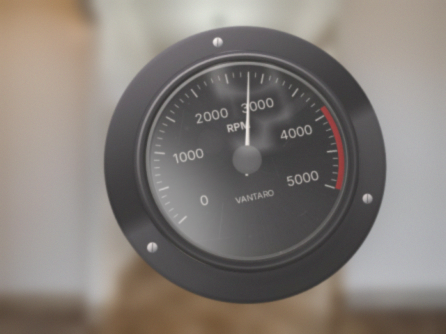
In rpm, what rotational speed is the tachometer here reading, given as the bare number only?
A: 2800
